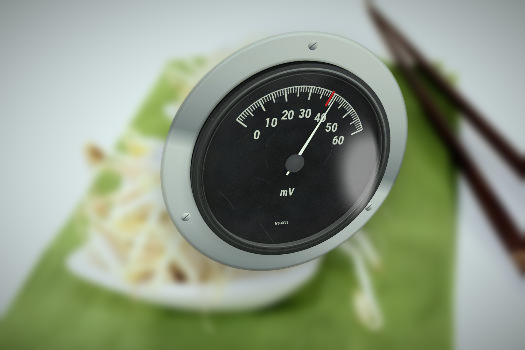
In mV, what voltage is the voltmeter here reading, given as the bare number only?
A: 40
